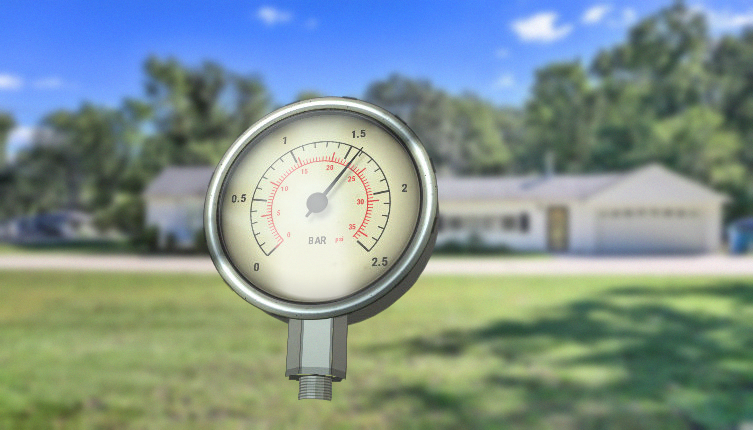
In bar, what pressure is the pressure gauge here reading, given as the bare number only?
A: 1.6
